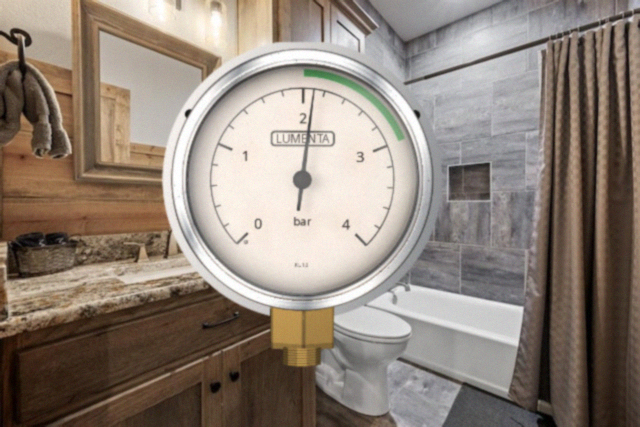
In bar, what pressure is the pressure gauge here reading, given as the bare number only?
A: 2.1
